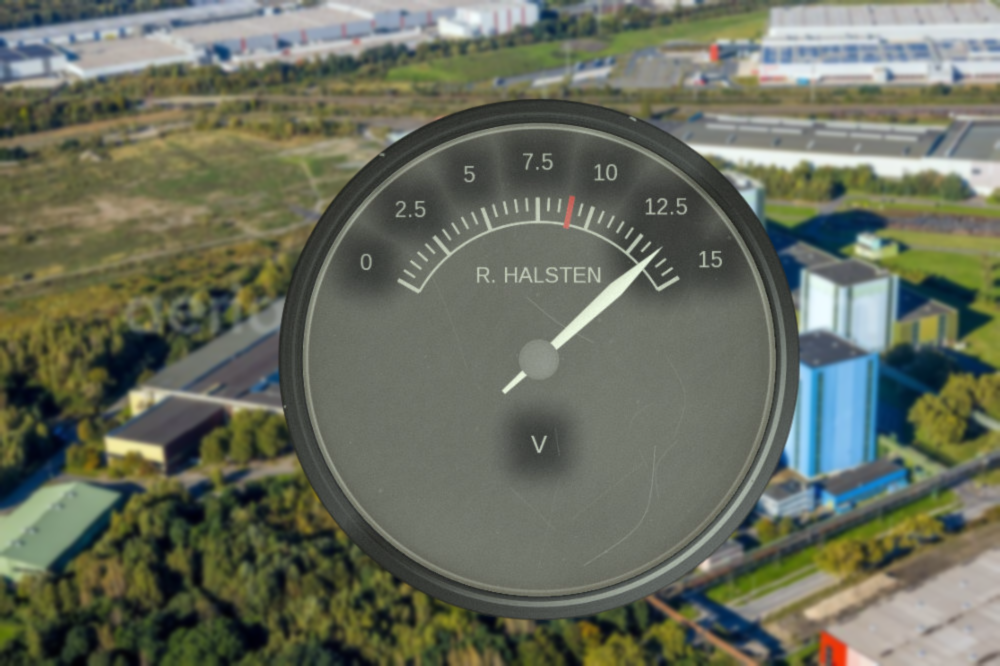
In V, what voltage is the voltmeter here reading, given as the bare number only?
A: 13.5
